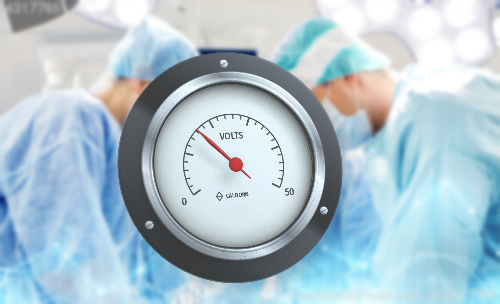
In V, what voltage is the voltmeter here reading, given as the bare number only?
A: 16
